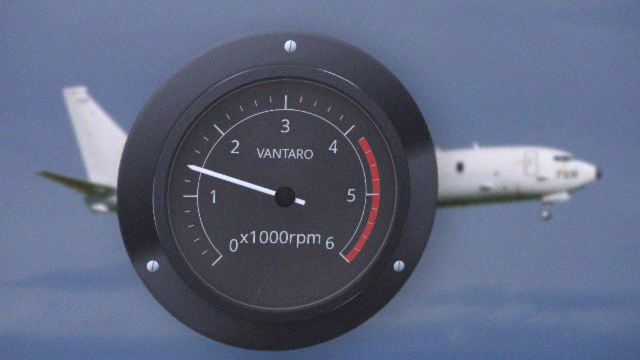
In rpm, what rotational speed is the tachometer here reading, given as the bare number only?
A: 1400
